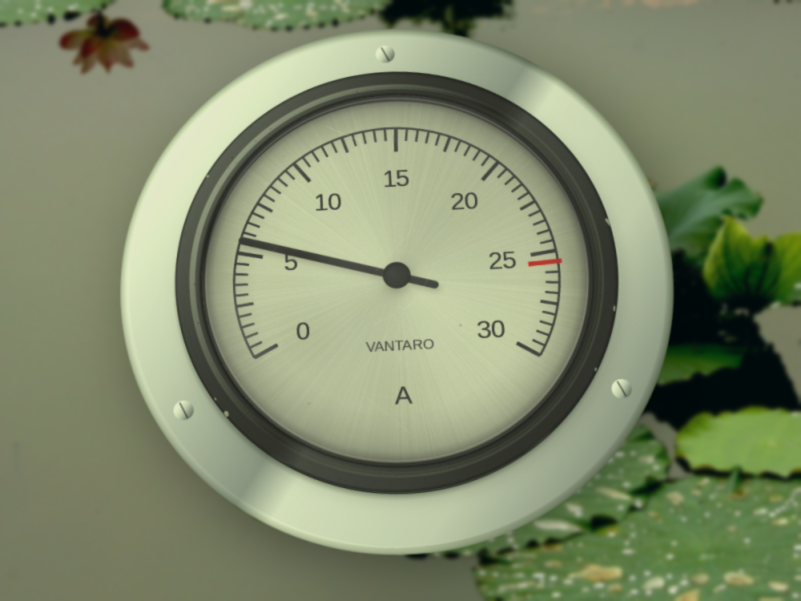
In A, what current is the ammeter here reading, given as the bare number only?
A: 5.5
